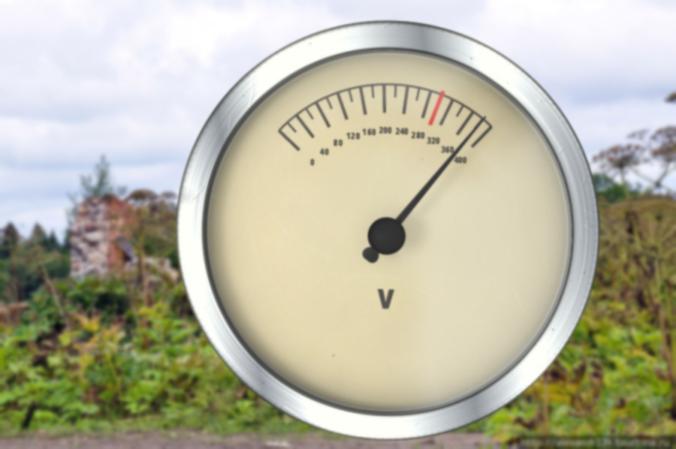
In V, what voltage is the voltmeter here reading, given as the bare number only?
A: 380
